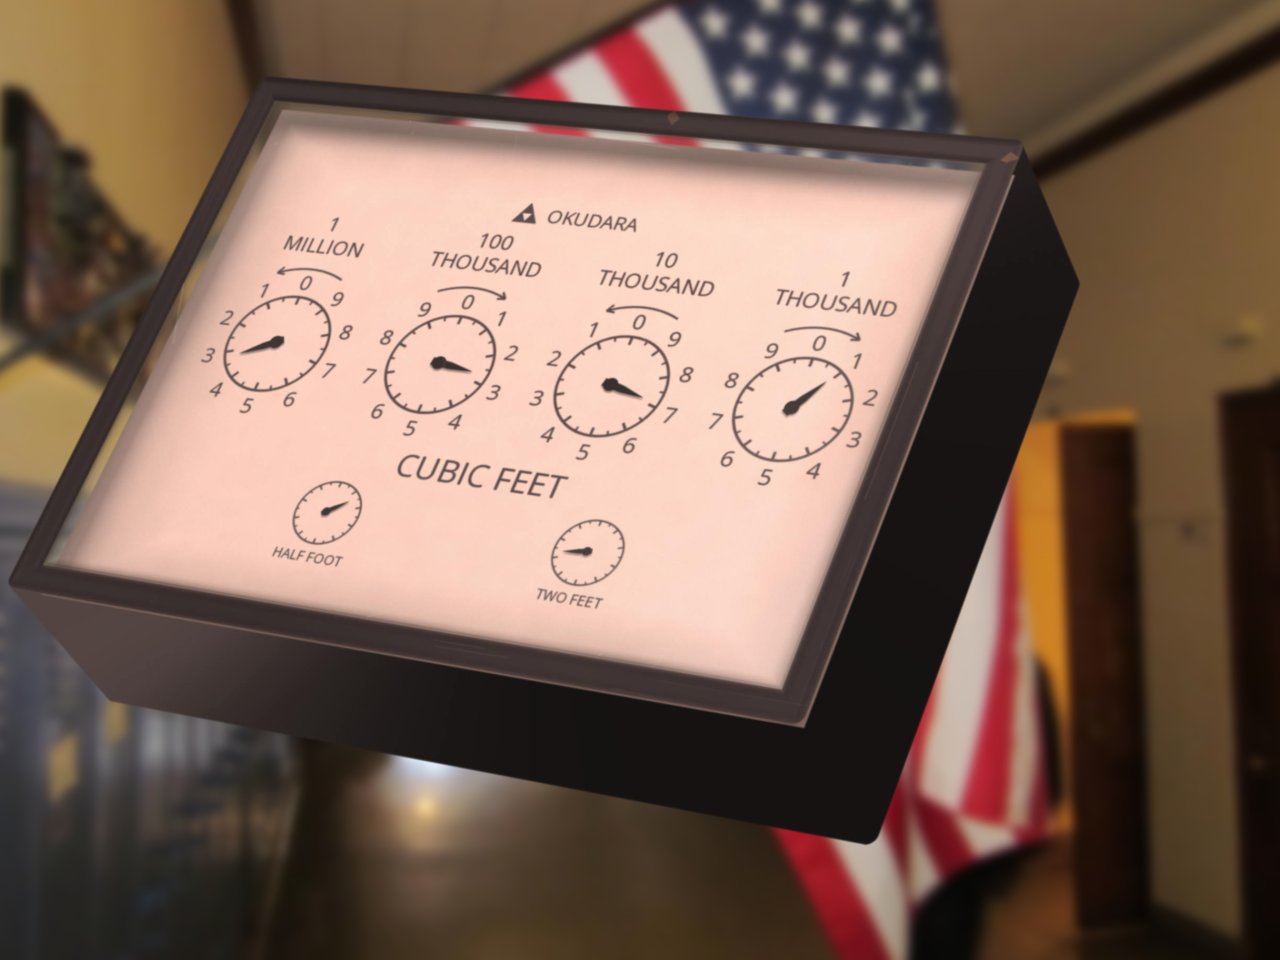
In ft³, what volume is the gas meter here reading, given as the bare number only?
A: 327100
